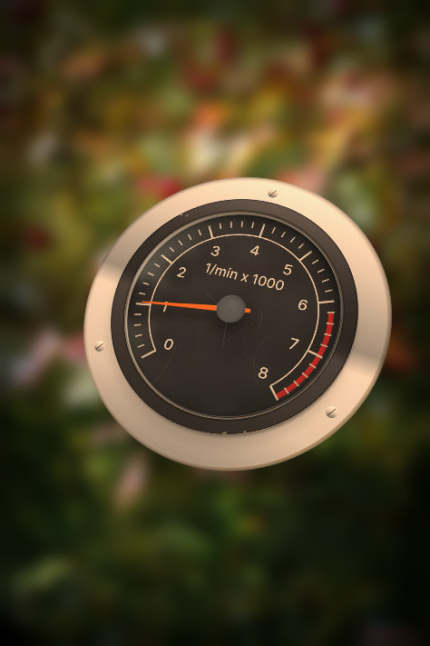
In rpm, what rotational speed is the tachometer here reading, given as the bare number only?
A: 1000
